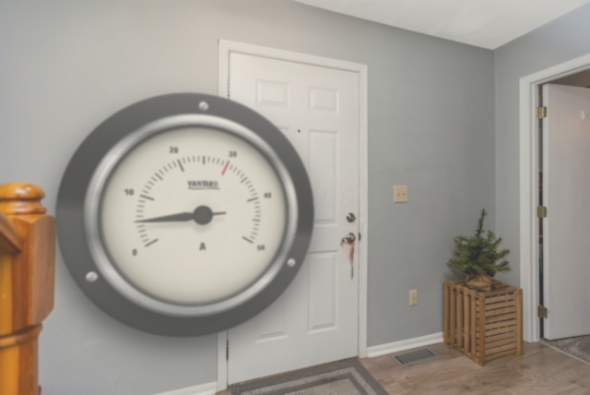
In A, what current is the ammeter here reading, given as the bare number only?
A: 5
